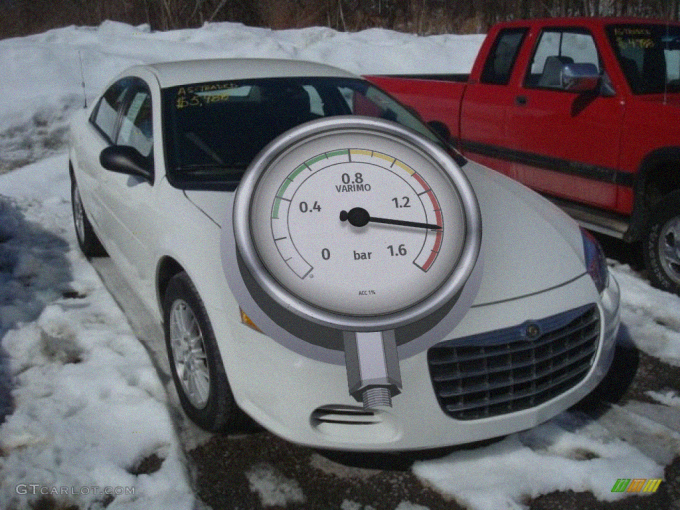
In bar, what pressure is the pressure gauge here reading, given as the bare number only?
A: 1.4
